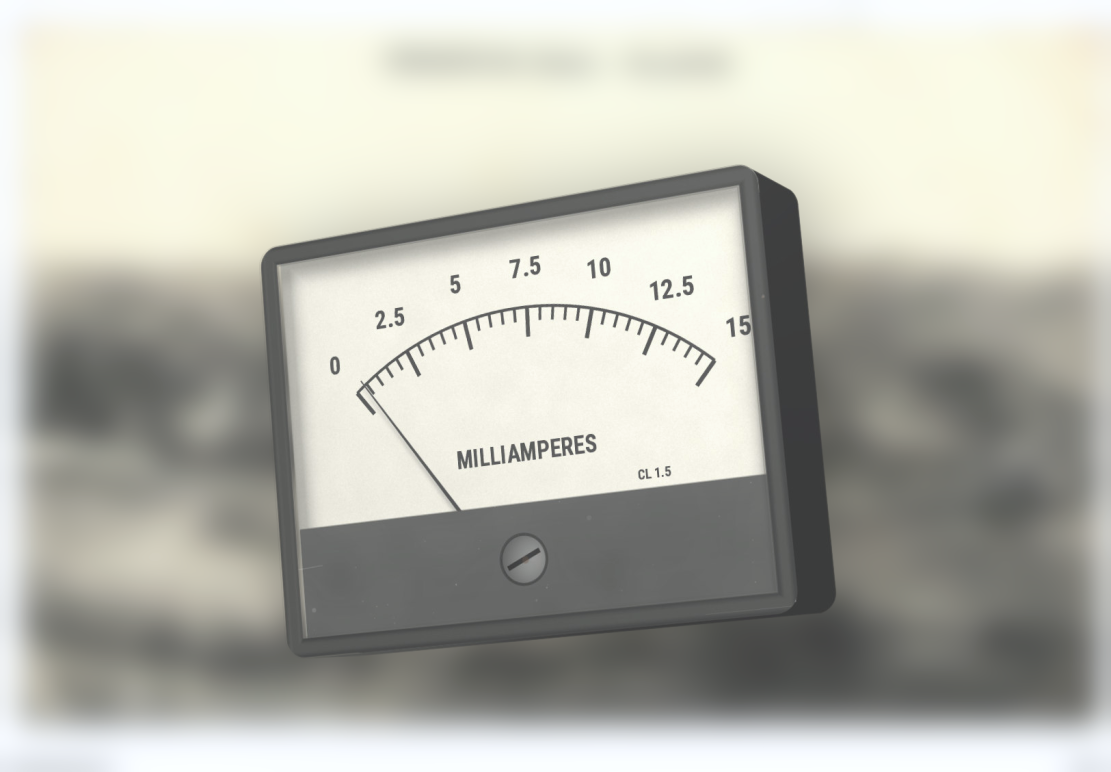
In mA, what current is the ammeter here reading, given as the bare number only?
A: 0.5
